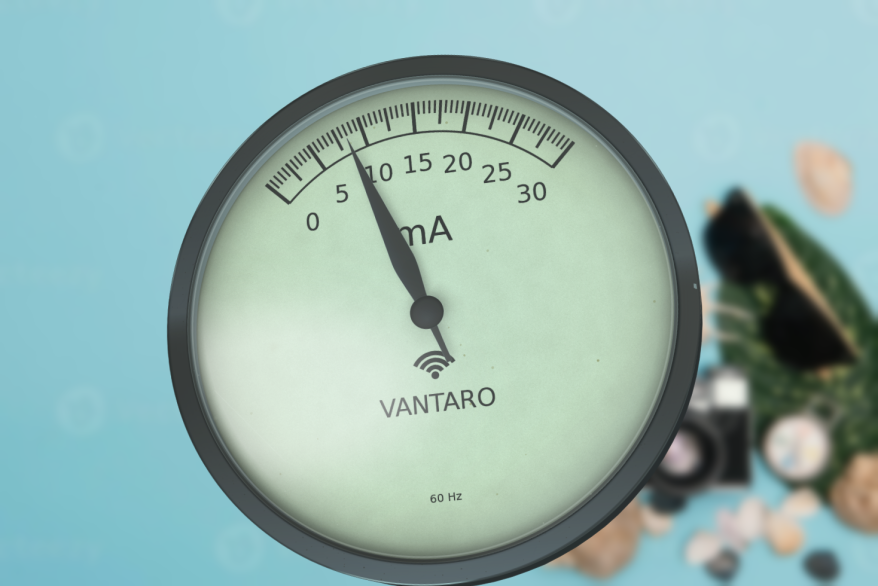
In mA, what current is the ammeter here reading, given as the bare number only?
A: 8.5
